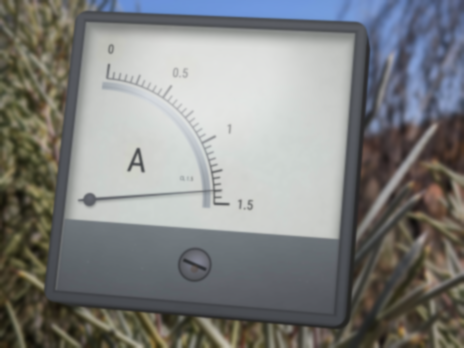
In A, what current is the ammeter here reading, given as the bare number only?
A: 1.4
